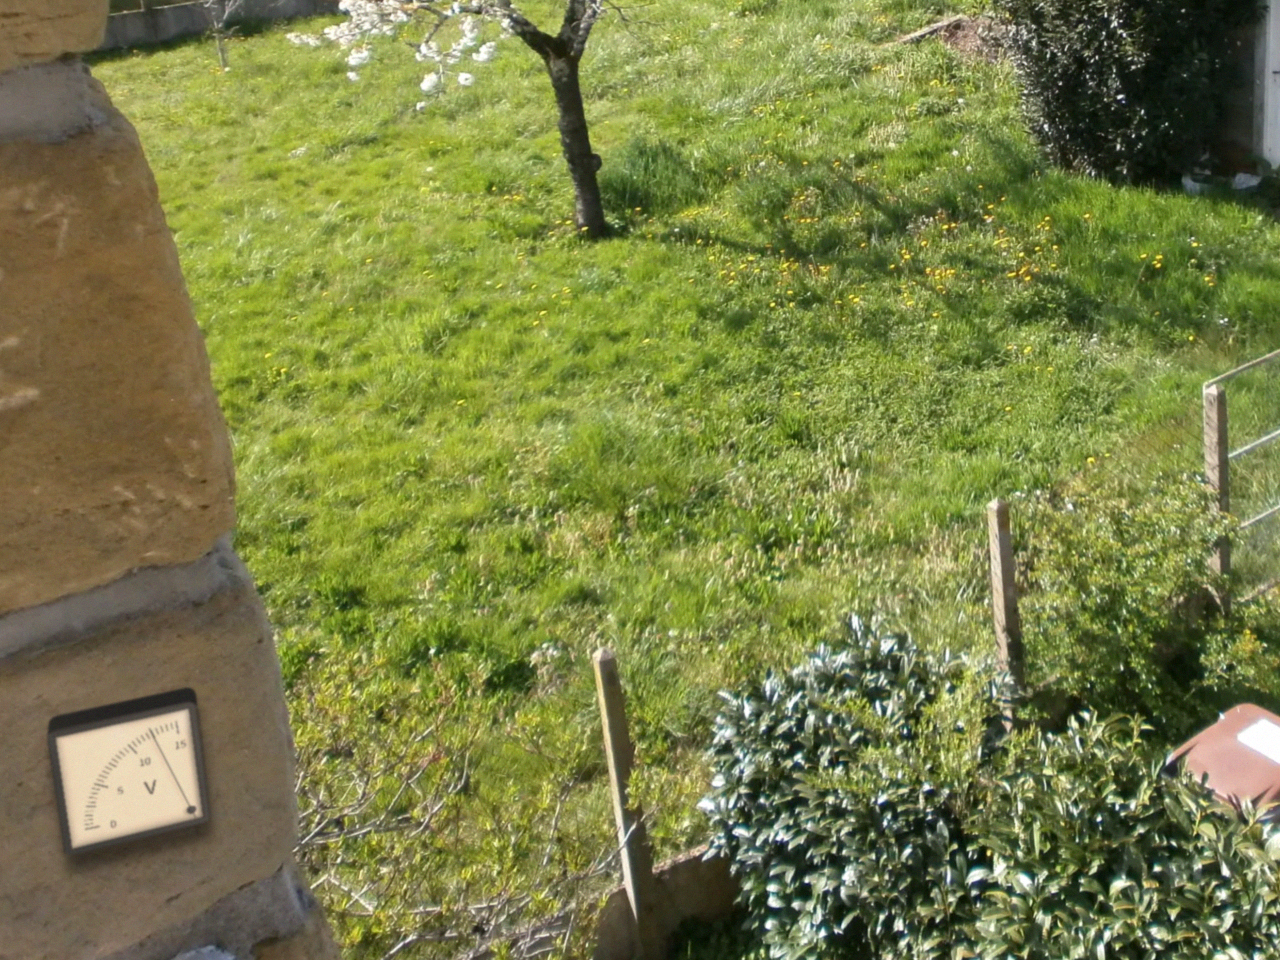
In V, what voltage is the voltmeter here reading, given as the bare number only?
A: 12.5
